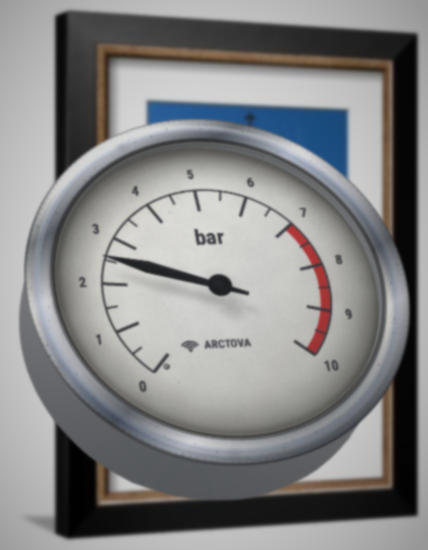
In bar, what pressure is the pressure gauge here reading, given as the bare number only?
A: 2.5
